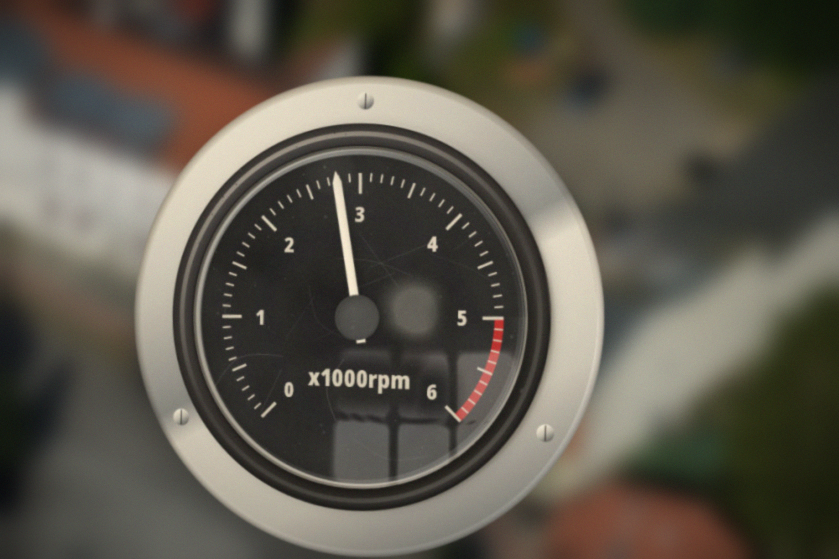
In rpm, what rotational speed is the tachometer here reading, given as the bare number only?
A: 2800
